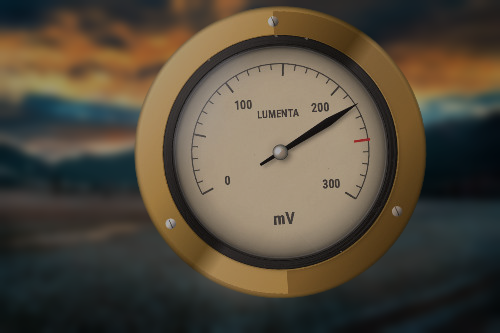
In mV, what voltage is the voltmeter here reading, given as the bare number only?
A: 220
